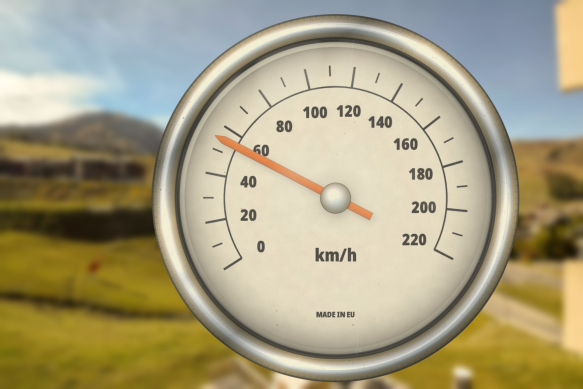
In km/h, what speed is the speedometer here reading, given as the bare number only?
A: 55
